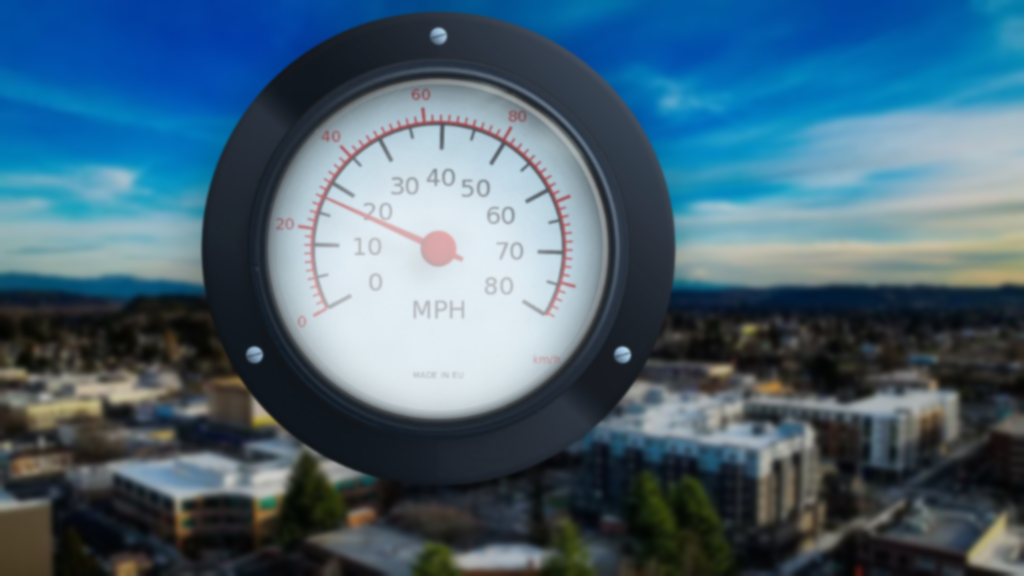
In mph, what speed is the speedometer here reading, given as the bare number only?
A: 17.5
